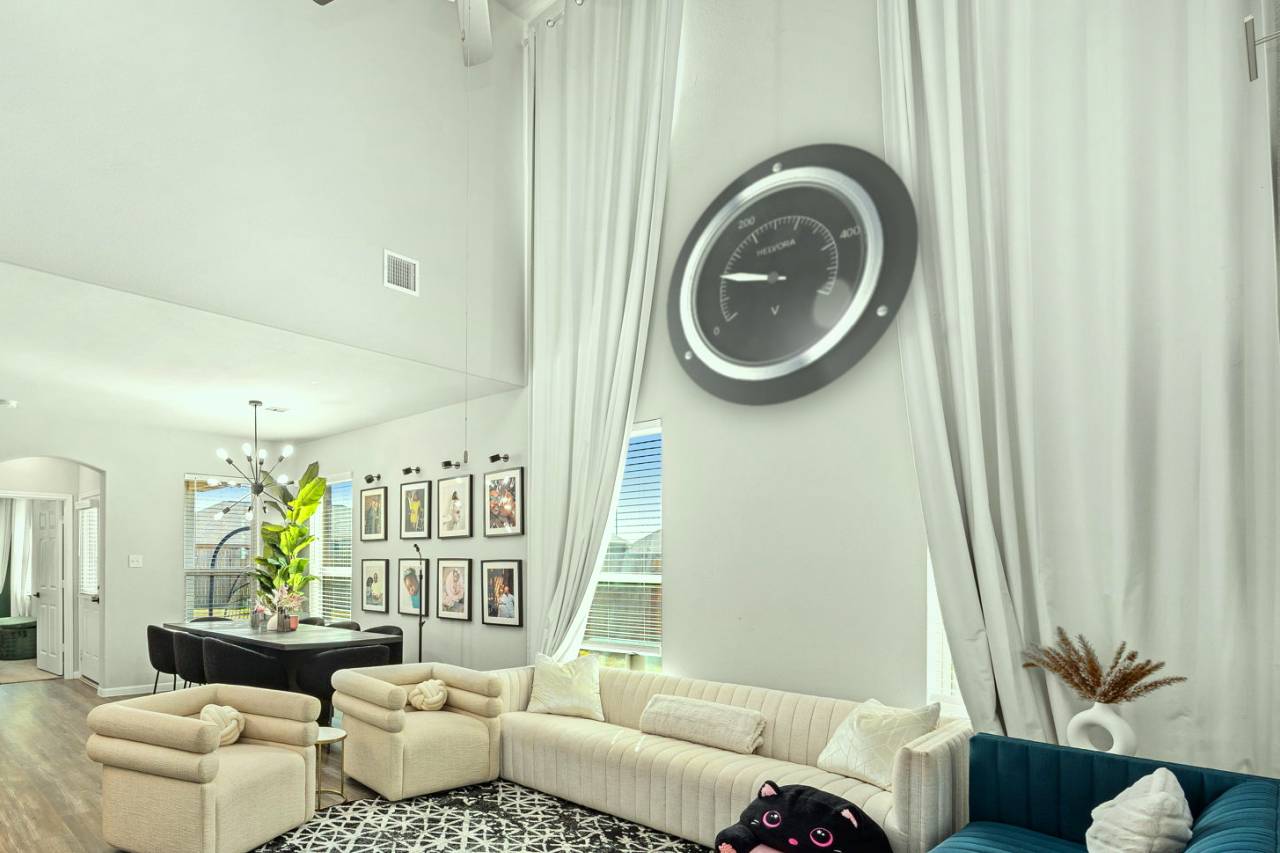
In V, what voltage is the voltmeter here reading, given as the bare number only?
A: 100
